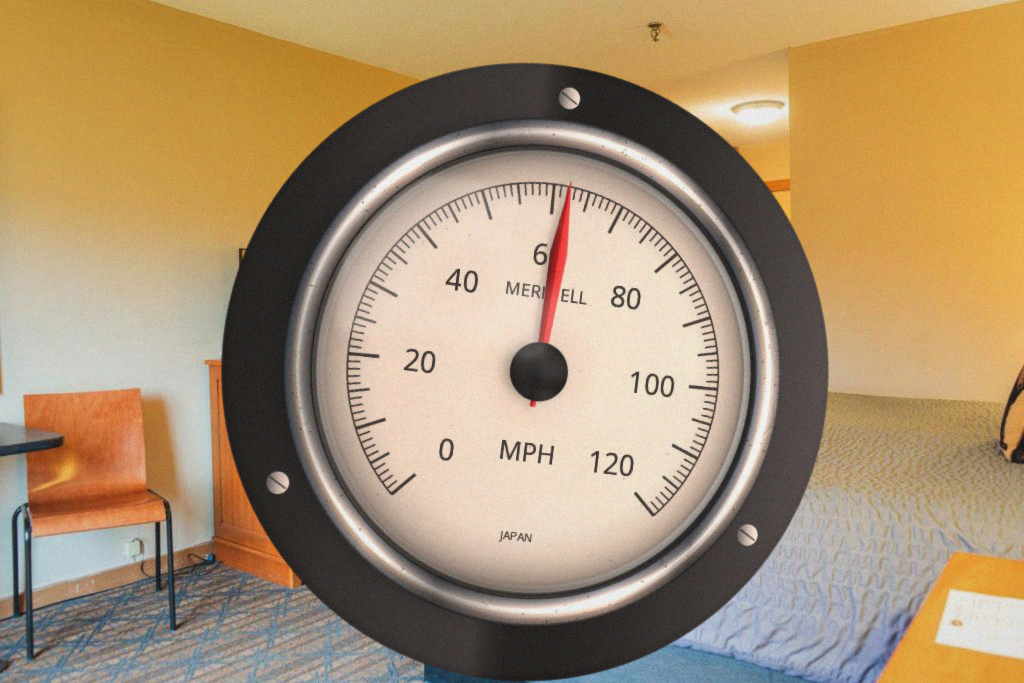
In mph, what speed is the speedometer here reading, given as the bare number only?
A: 62
